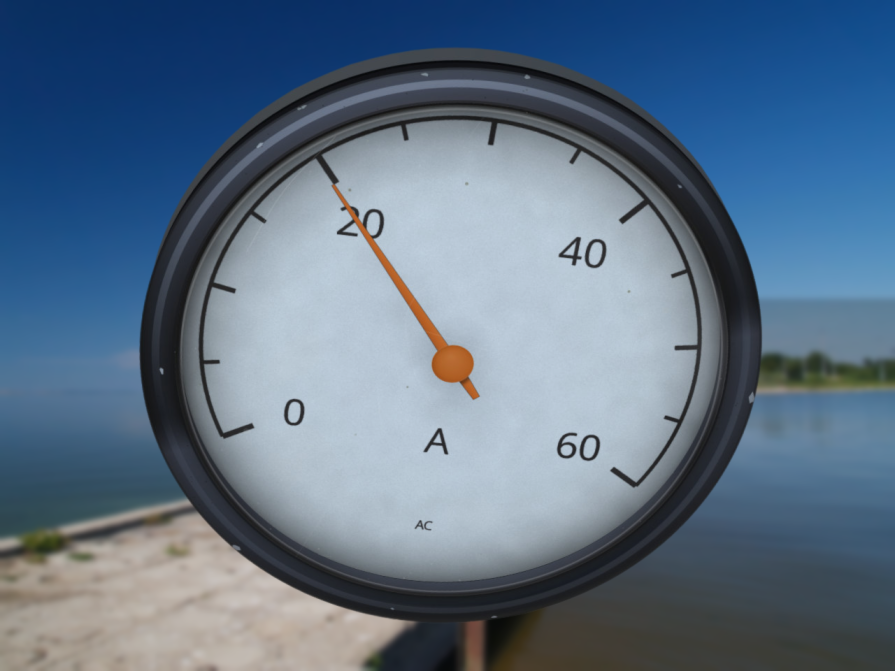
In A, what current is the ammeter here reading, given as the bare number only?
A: 20
